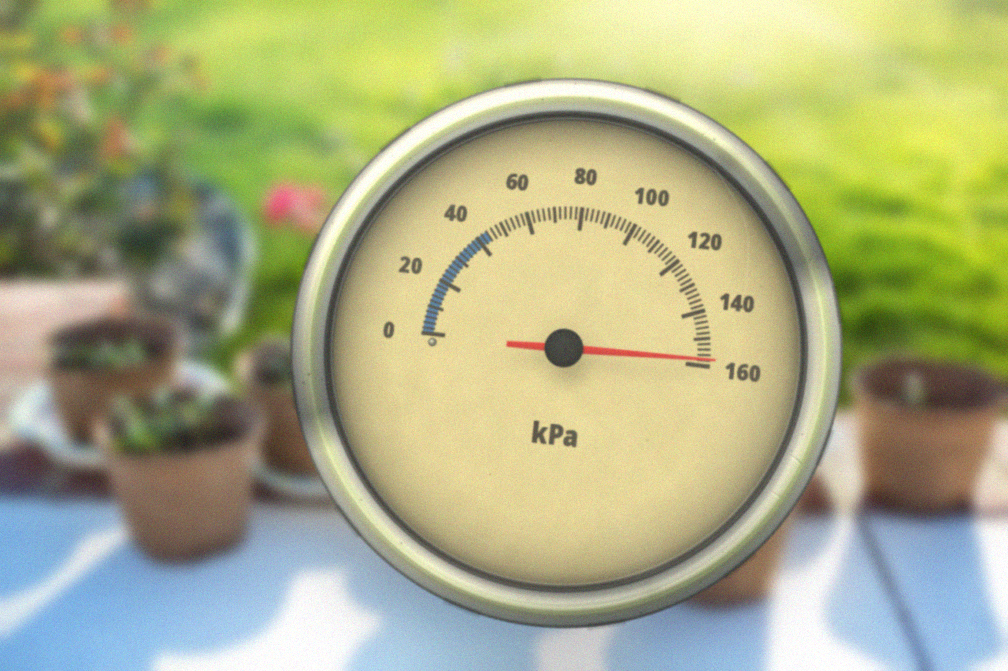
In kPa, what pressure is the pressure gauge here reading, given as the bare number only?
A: 158
